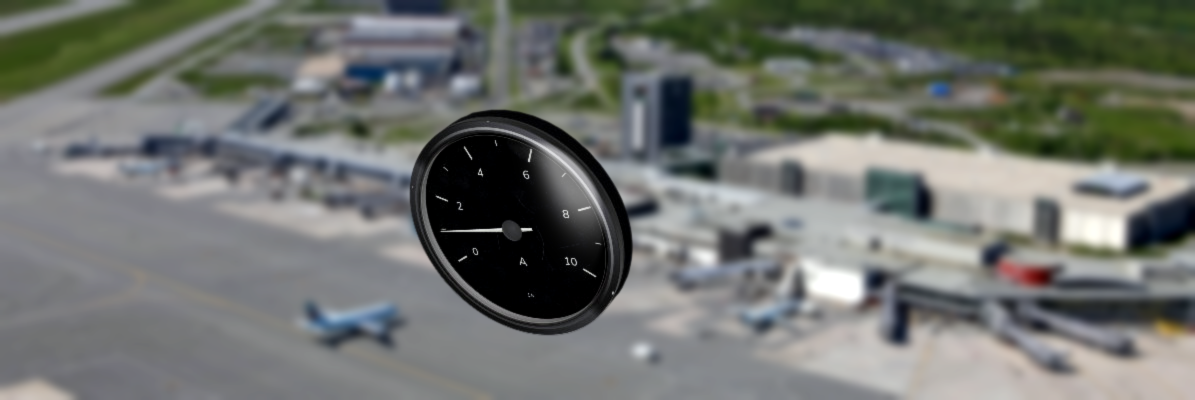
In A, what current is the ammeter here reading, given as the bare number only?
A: 1
